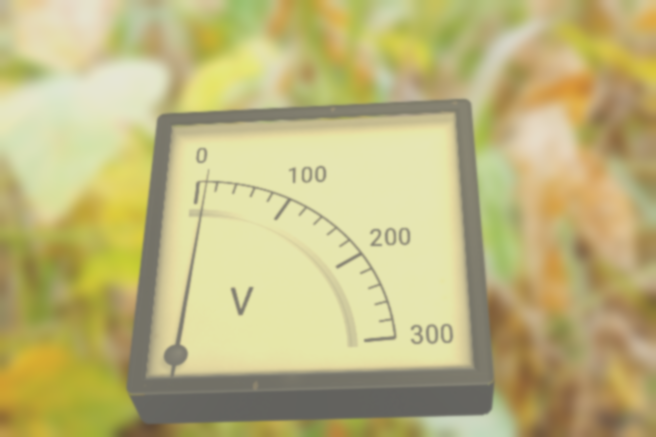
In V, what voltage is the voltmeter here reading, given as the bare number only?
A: 10
